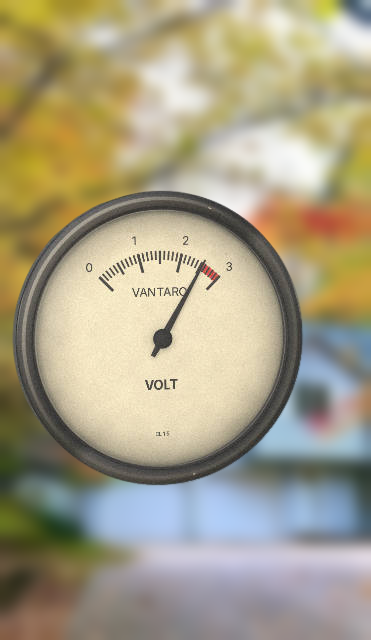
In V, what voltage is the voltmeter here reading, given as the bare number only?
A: 2.5
